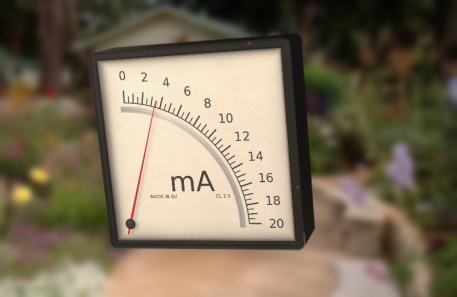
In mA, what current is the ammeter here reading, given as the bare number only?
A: 3.5
